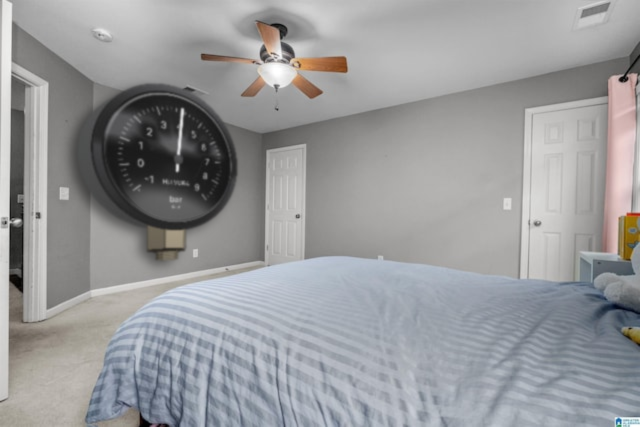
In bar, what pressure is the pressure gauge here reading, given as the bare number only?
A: 4
